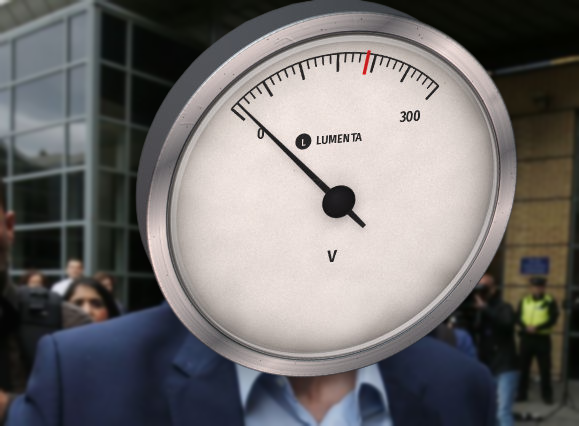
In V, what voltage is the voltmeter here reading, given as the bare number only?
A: 10
